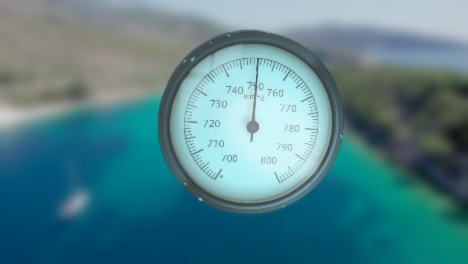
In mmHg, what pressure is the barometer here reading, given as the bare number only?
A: 750
